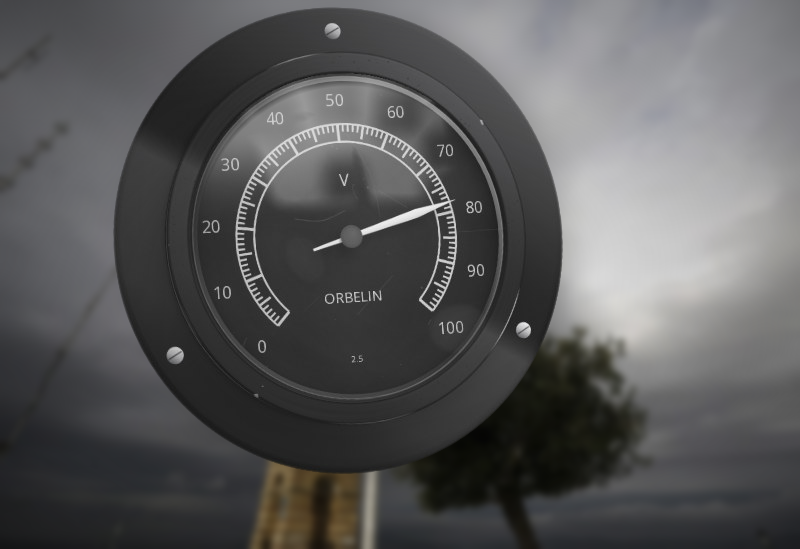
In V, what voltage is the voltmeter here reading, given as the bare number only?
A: 78
